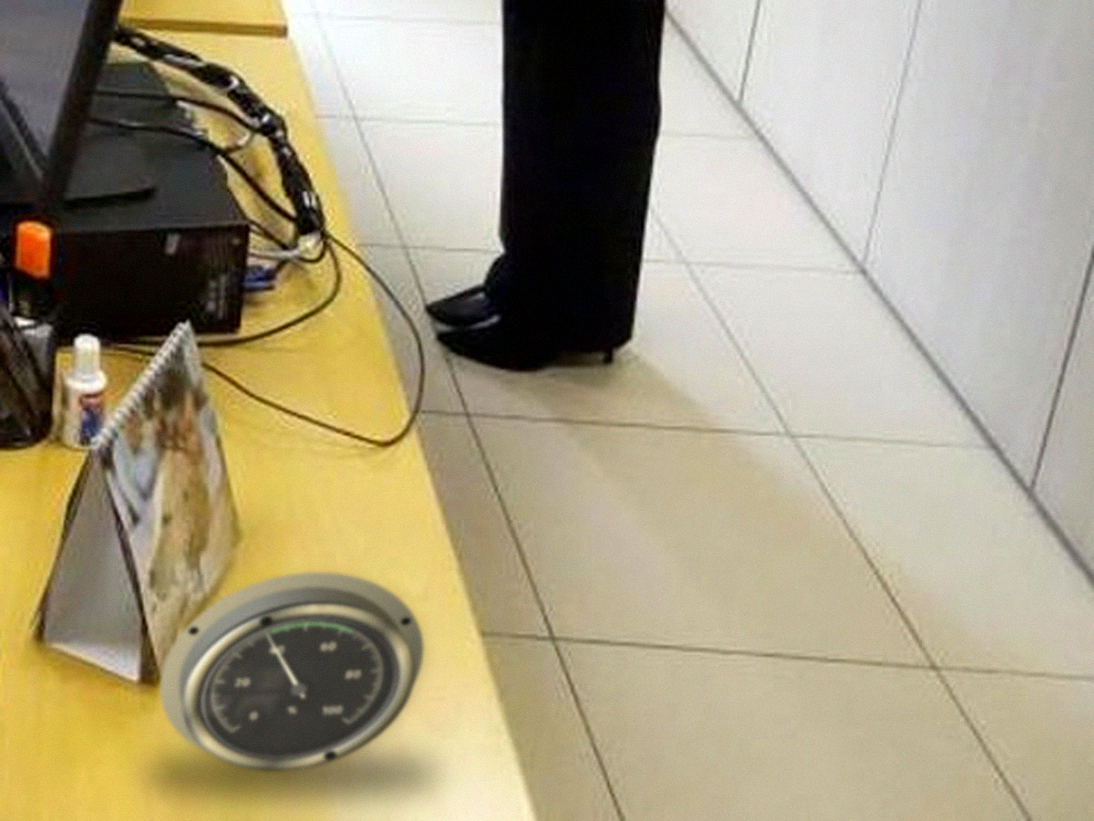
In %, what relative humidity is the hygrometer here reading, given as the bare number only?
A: 40
